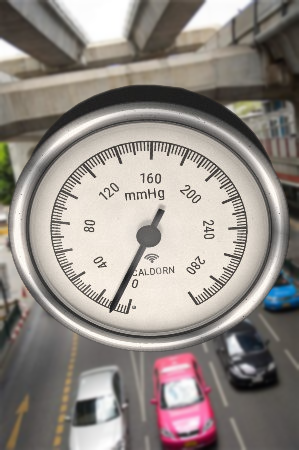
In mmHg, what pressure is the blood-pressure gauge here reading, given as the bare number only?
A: 10
